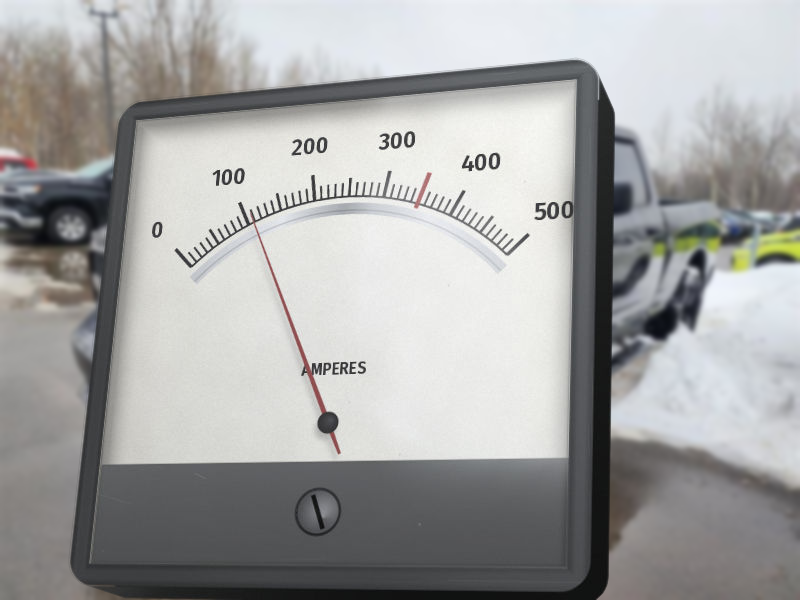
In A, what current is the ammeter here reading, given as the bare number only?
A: 110
